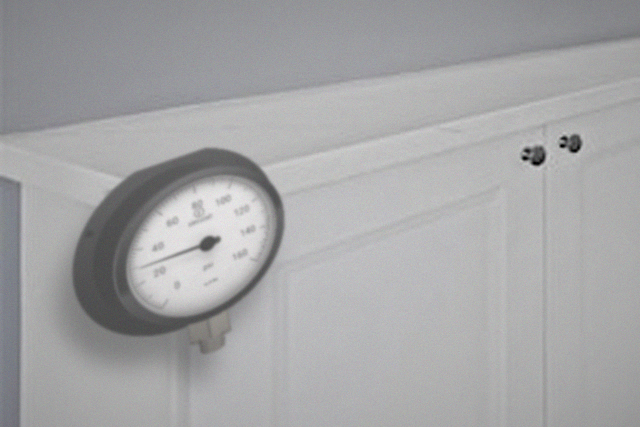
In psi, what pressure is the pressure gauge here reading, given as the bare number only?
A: 30
